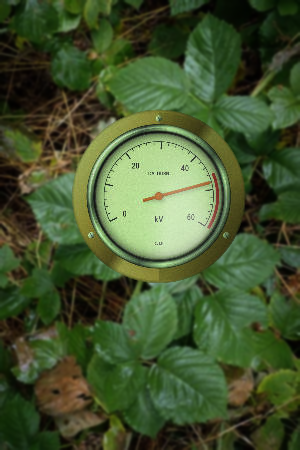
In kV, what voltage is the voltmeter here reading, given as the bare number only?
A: 48
